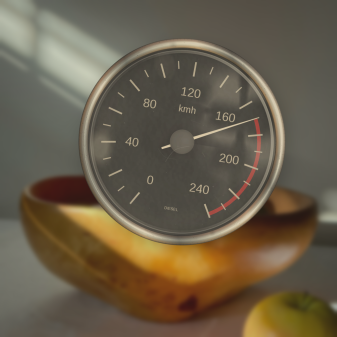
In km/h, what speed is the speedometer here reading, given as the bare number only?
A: 170
